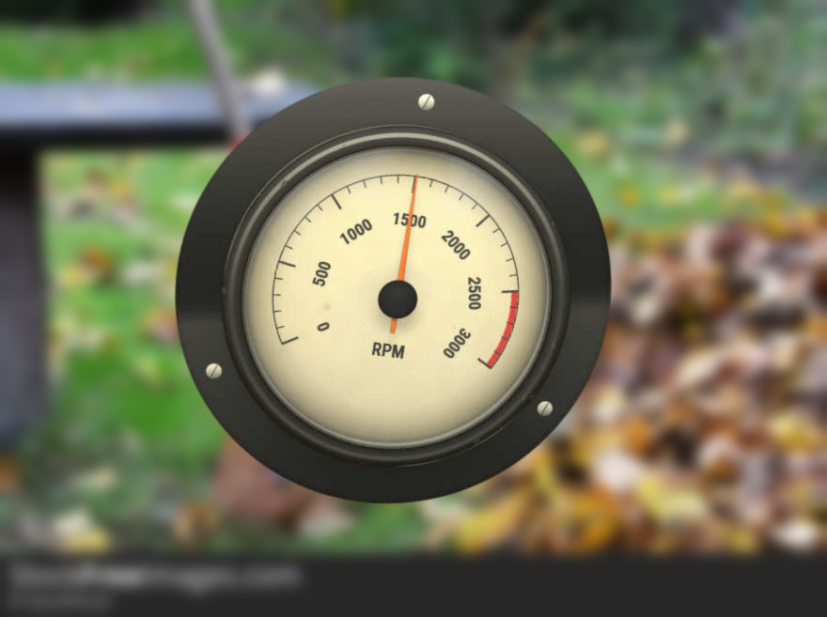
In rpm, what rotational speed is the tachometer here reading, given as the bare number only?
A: 1500
